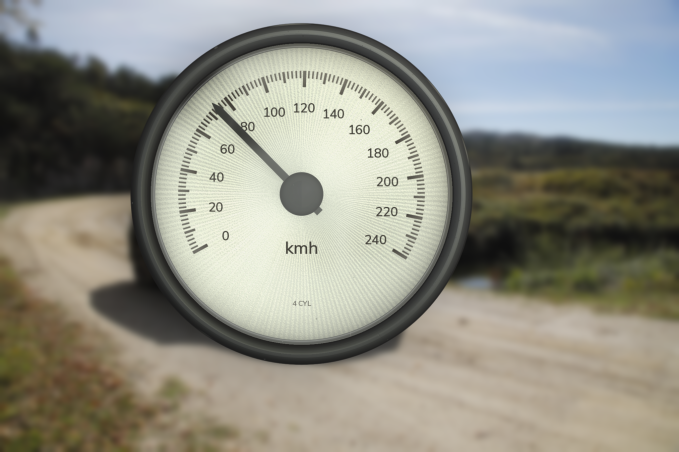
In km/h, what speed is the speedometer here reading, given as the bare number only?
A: 74
